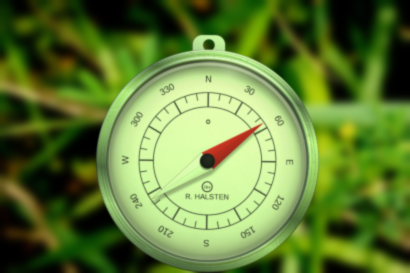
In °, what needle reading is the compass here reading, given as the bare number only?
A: 55
